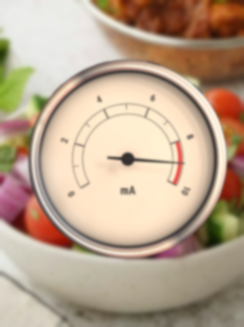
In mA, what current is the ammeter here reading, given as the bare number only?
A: 9
